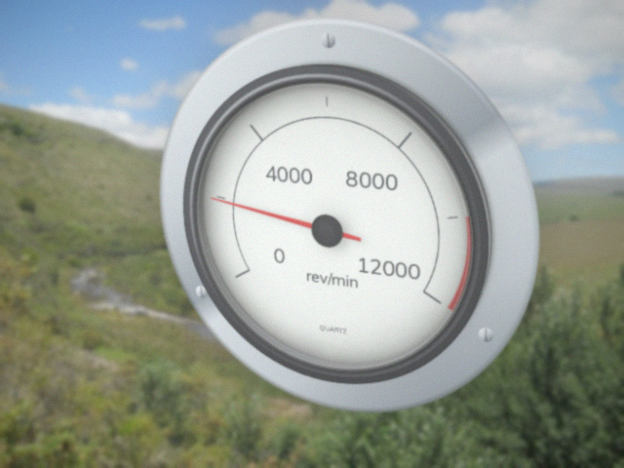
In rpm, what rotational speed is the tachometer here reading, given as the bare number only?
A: 2000
